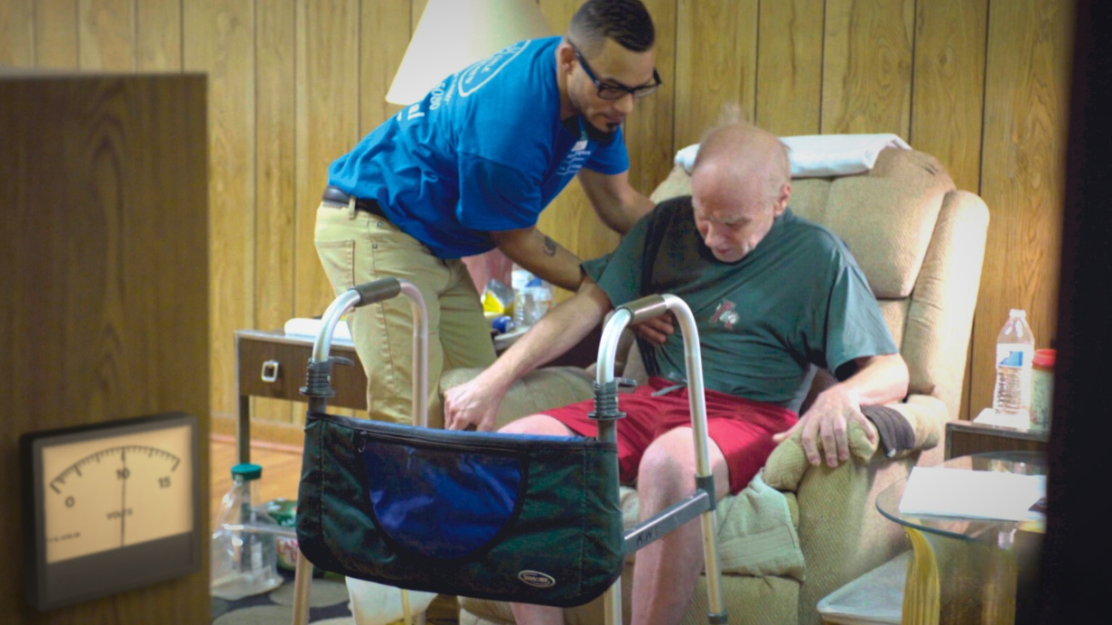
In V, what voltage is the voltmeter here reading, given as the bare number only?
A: 10
